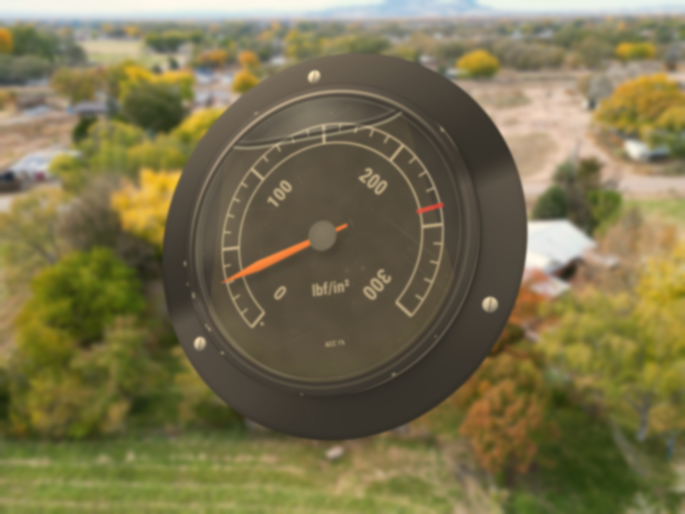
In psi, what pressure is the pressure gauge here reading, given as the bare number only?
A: 30
